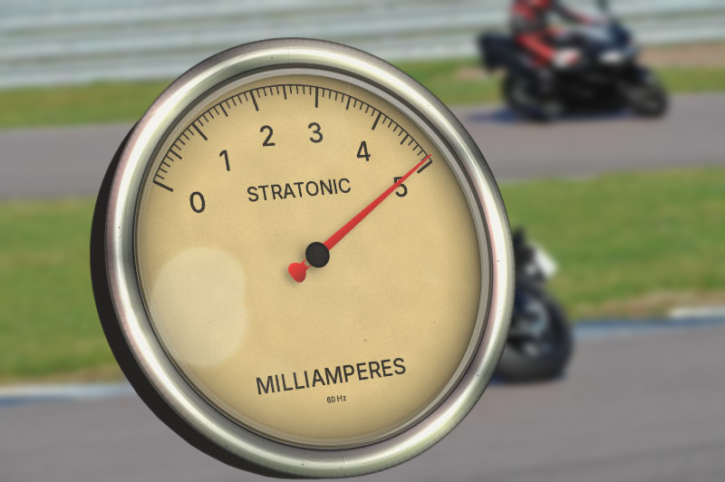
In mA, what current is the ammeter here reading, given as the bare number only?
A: 4.9
